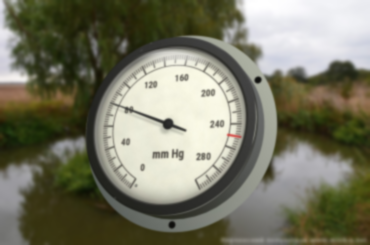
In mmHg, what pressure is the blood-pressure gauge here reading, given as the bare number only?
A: 80
